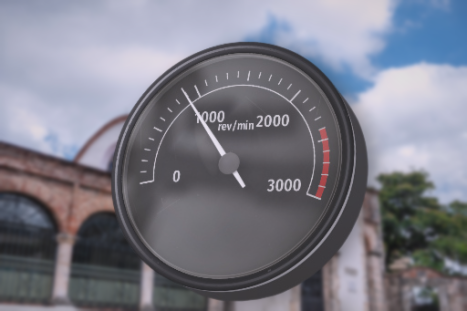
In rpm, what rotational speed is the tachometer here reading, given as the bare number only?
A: 900
